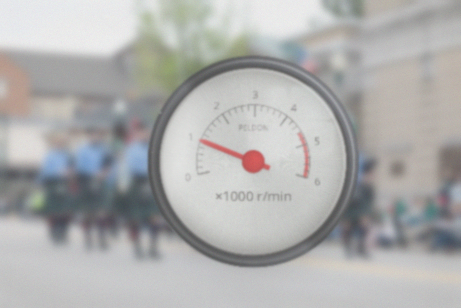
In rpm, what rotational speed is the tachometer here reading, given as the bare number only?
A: 1000
